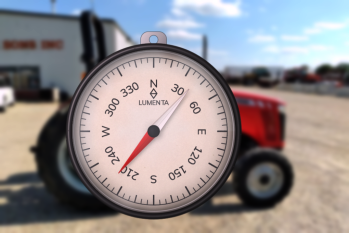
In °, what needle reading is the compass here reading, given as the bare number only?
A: 220
